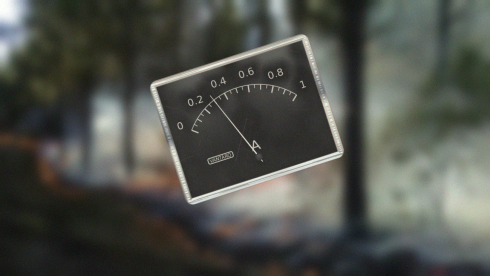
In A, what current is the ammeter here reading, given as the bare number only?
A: 0.3
